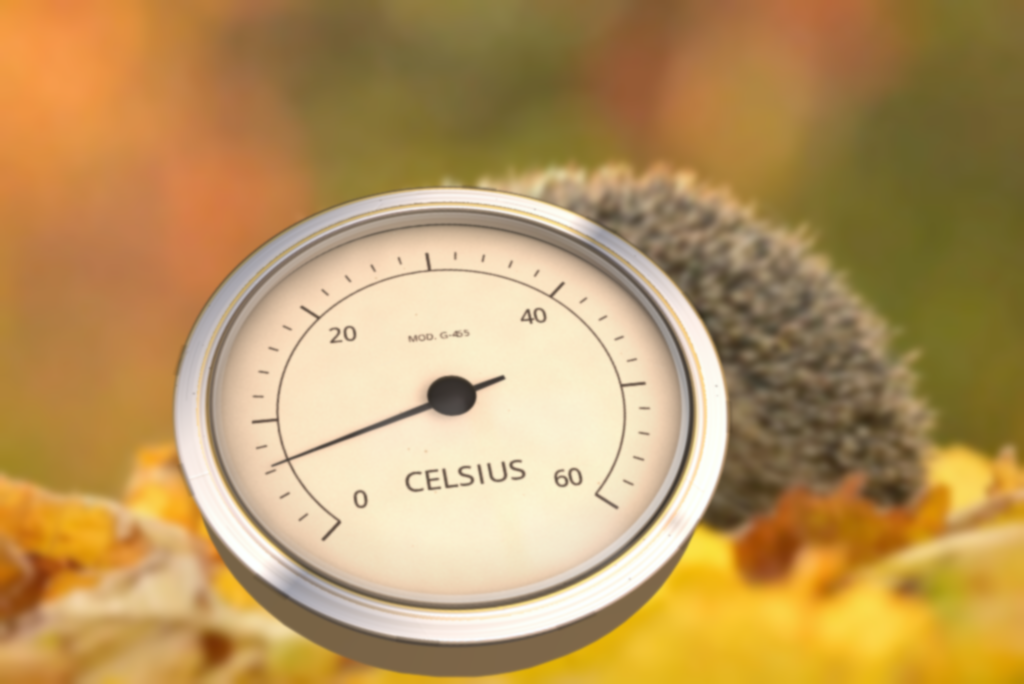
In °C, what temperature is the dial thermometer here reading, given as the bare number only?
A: 6
